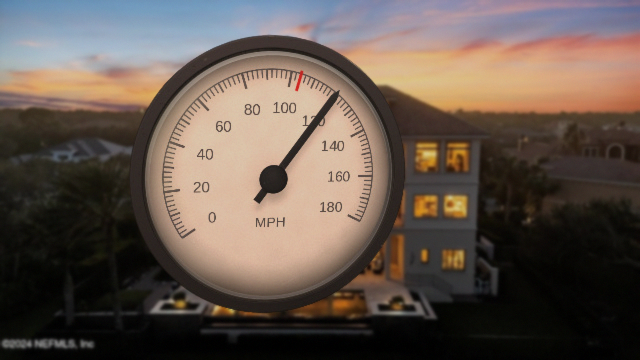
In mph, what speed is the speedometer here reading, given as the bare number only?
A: 120
